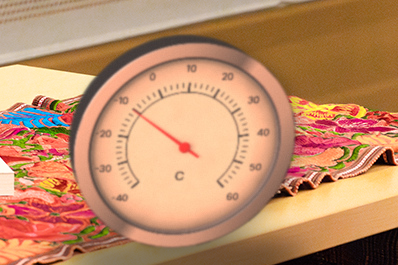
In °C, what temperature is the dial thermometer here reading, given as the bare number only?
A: -10
